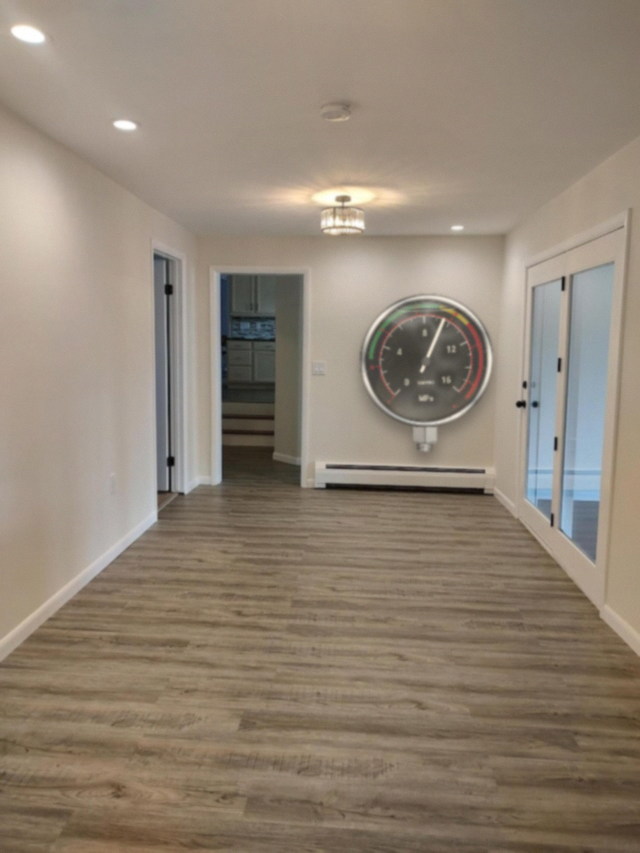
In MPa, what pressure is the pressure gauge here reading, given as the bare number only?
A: 9.5
